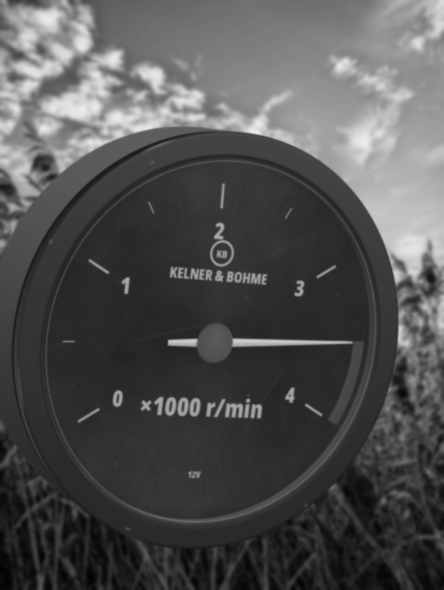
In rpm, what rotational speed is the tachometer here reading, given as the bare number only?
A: 3500
